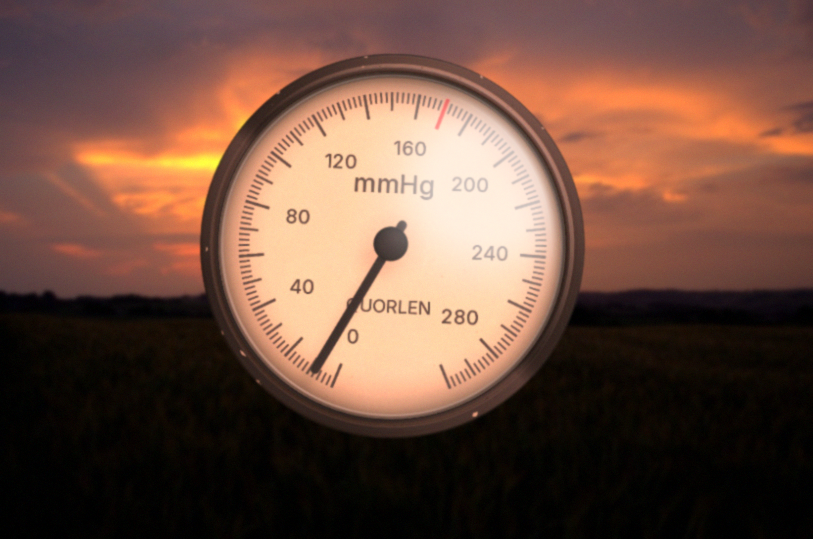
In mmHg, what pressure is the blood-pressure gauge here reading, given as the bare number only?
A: 8
